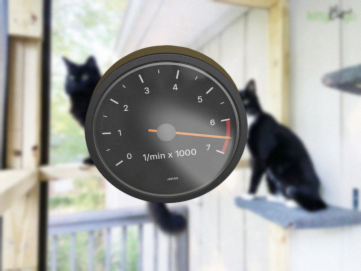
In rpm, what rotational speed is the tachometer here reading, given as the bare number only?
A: 6500
